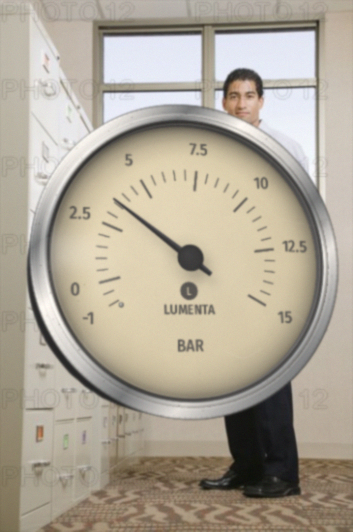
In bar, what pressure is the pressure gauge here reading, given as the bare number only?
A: 3.5
